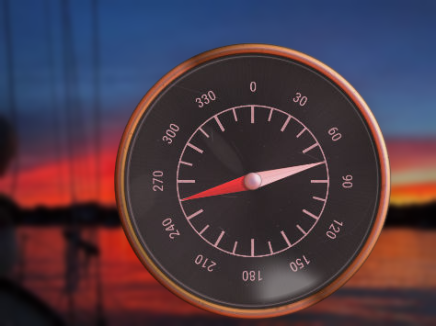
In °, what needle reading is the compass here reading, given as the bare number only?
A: 255
